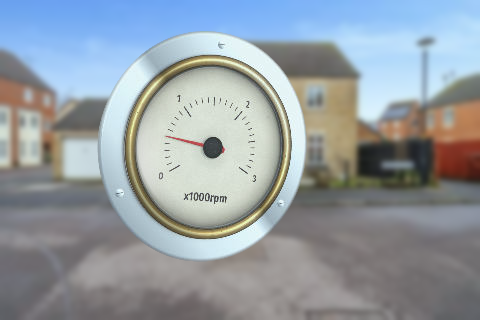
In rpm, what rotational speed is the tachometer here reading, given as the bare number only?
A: 500
